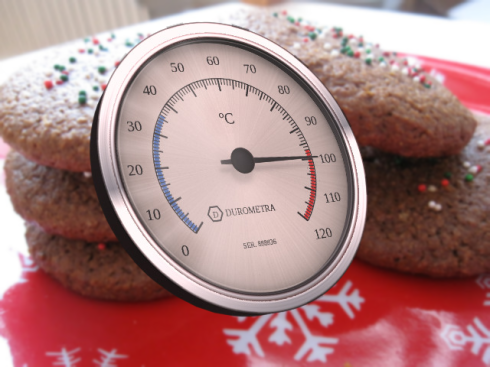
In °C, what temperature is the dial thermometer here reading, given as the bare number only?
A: 100
